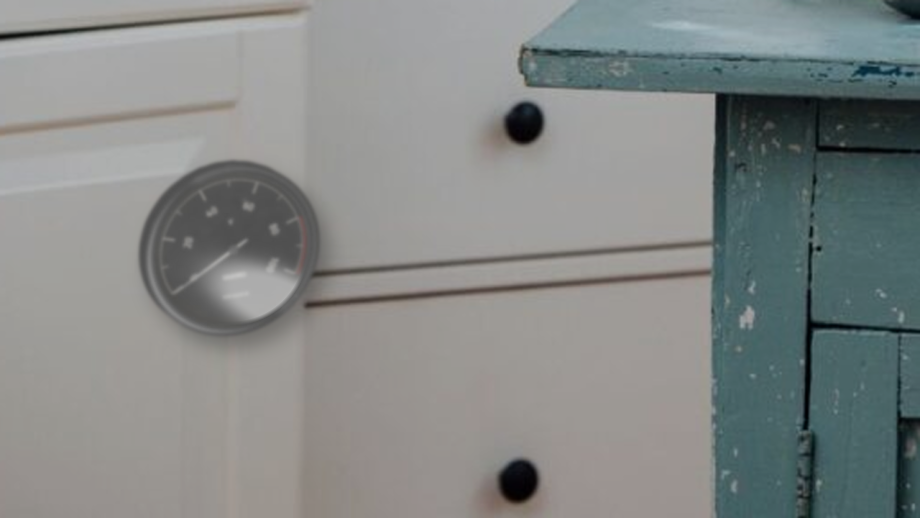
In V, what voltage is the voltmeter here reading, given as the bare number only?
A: 0
